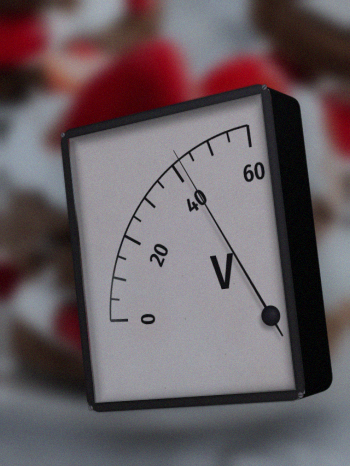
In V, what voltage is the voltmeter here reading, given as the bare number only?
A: 42.5
